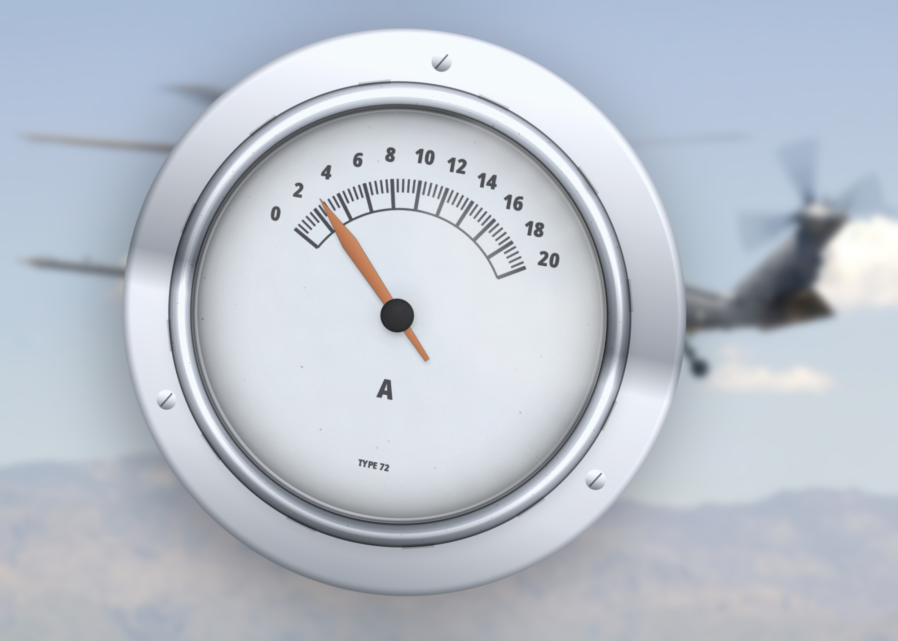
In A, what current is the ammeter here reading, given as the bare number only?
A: 2.8
